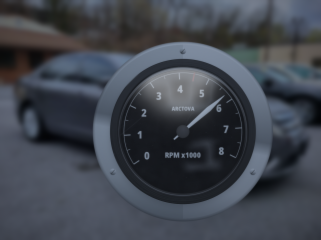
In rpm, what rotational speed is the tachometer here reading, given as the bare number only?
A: 5750
